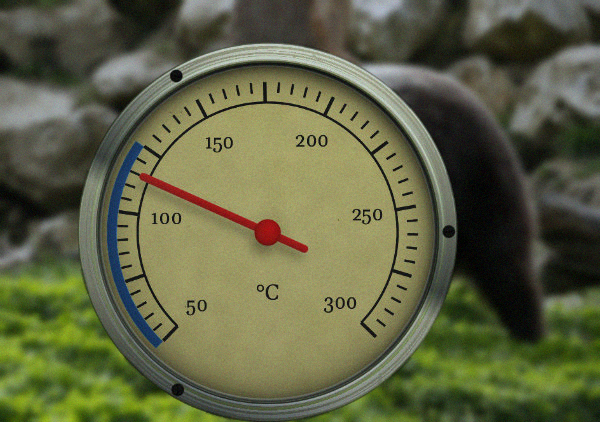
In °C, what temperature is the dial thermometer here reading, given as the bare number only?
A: 115
